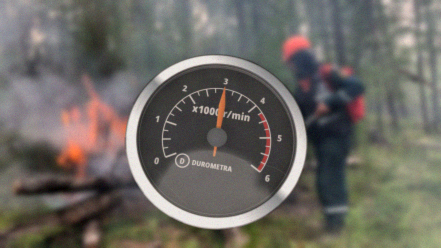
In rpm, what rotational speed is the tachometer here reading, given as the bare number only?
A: 3000
